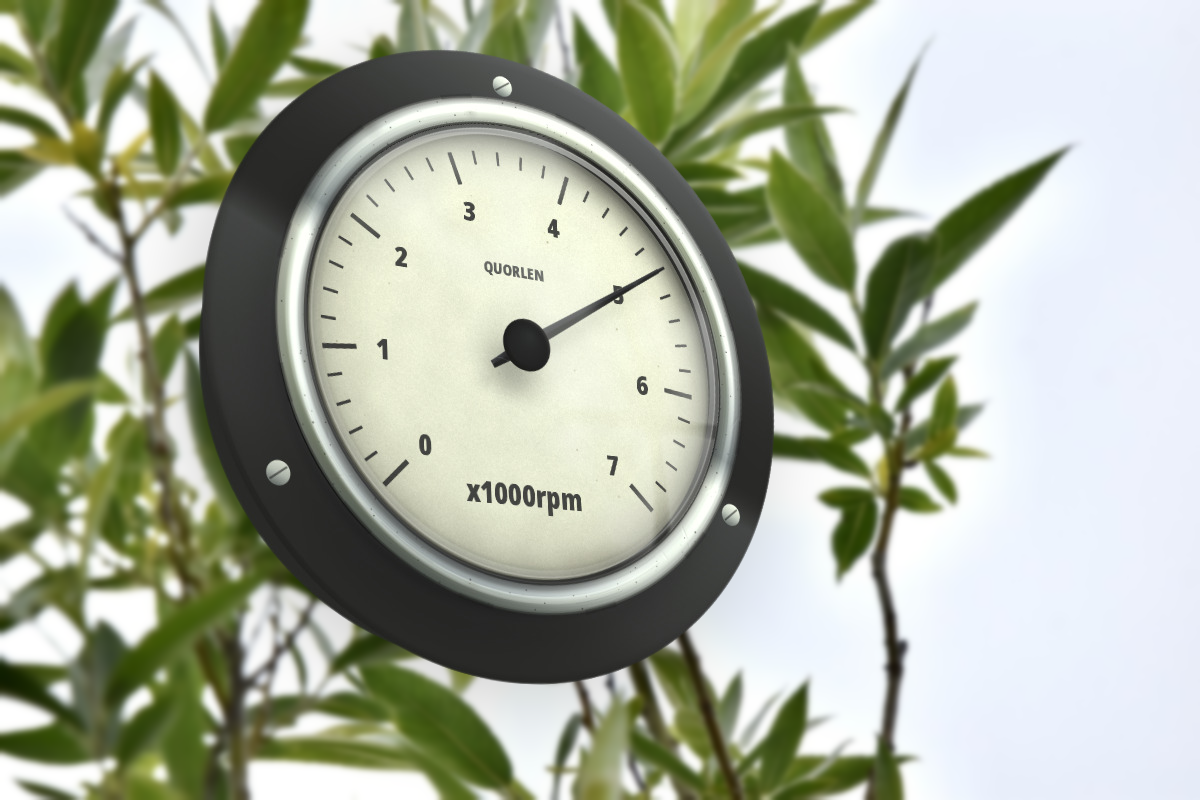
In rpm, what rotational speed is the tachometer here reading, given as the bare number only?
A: 5000
